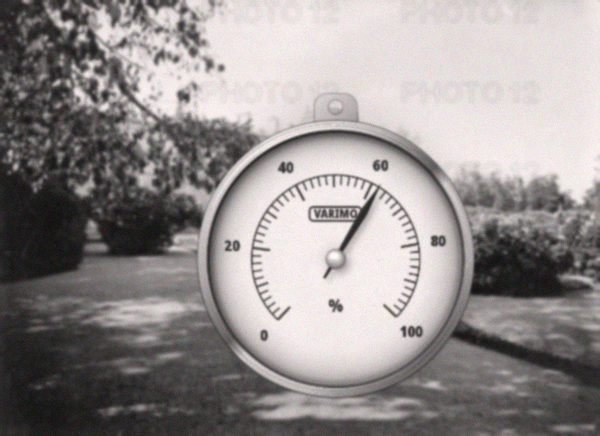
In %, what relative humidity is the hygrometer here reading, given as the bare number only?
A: 62
